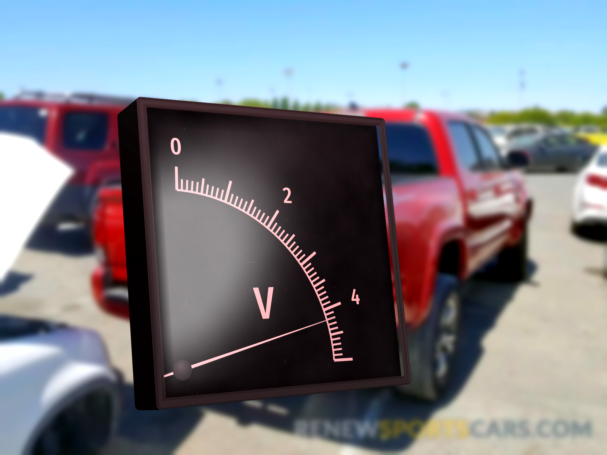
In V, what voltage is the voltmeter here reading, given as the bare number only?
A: 4.2
